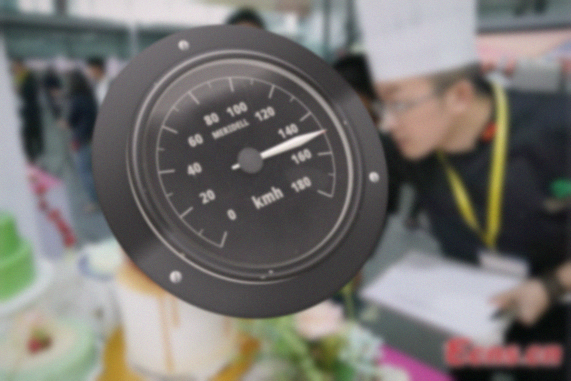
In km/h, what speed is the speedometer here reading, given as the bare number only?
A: 150
